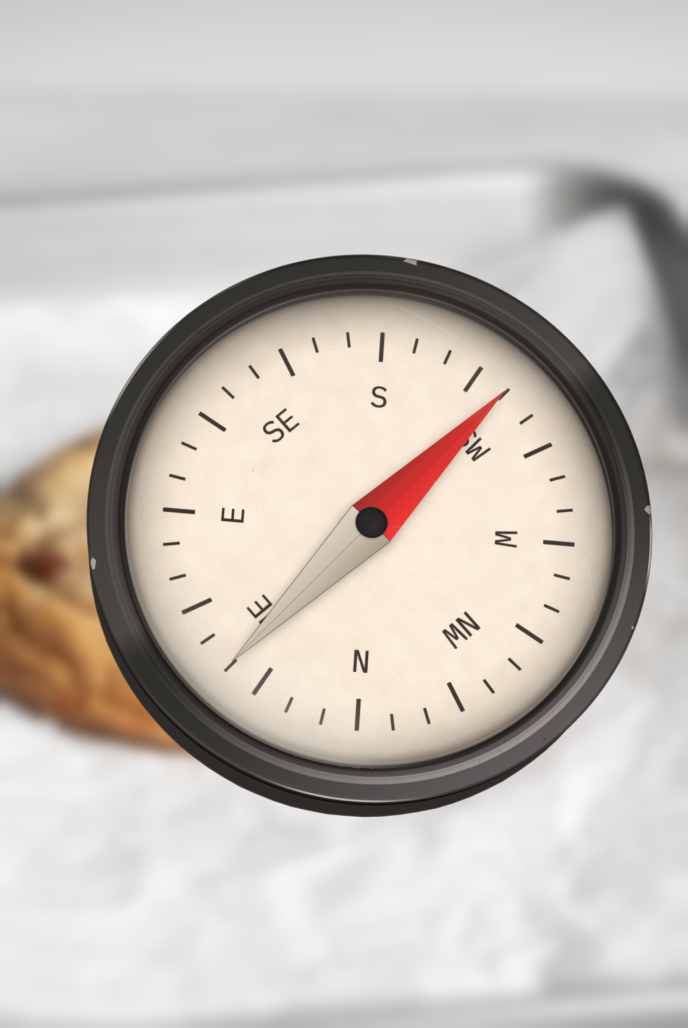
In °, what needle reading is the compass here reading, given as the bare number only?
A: 220
